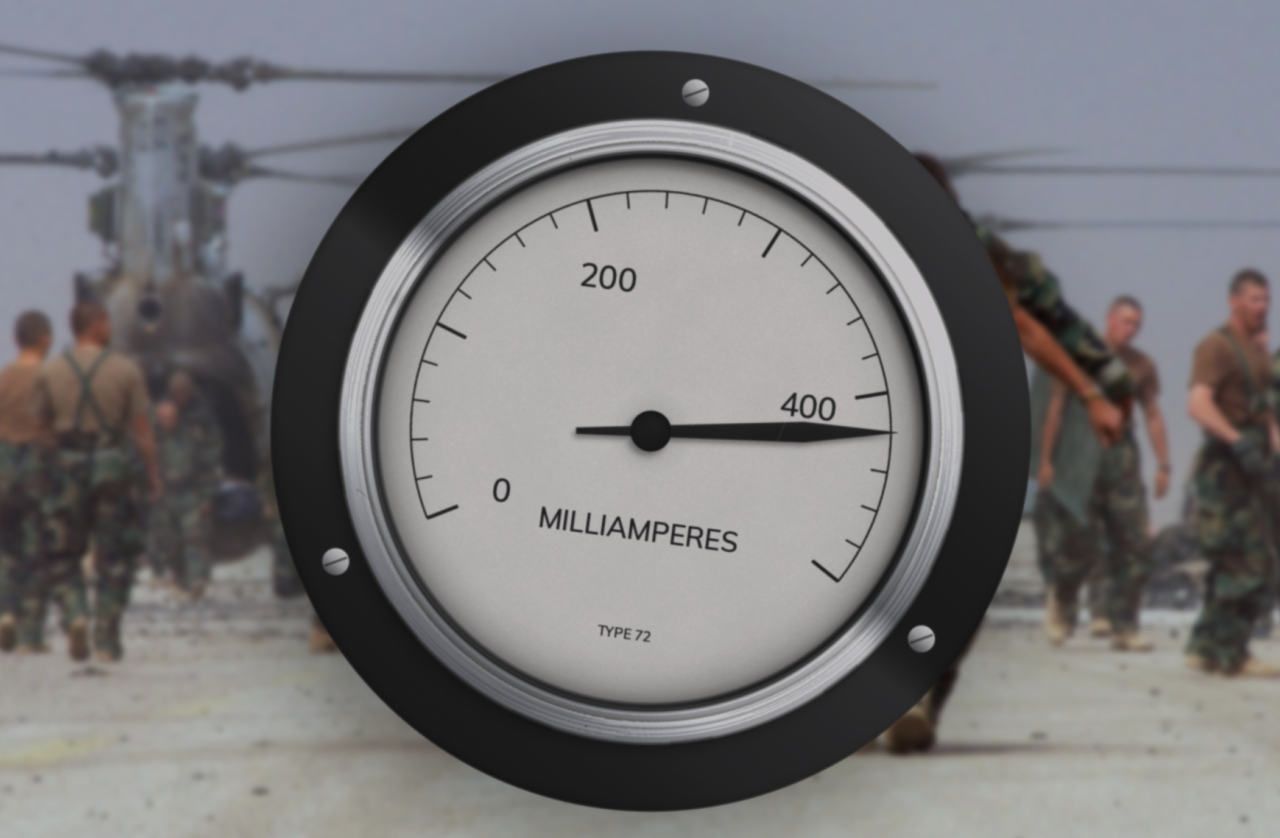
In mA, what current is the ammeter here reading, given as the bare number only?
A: 420
